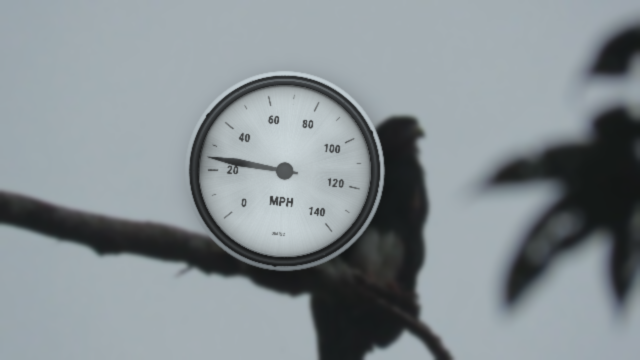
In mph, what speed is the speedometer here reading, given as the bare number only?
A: 25
